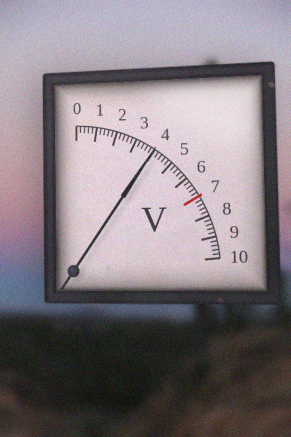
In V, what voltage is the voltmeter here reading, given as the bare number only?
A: 4
